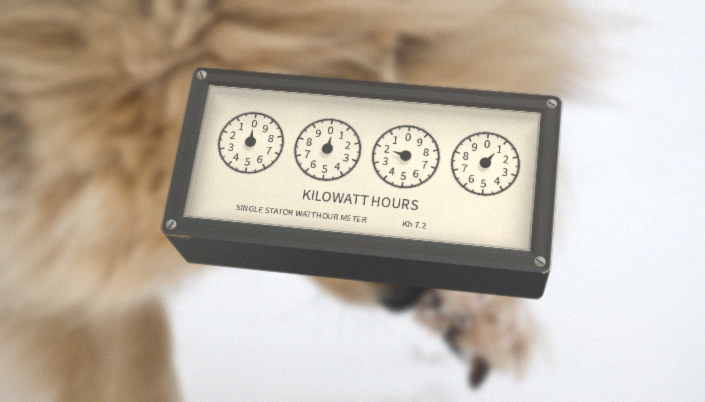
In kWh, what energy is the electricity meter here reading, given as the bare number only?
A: 21
